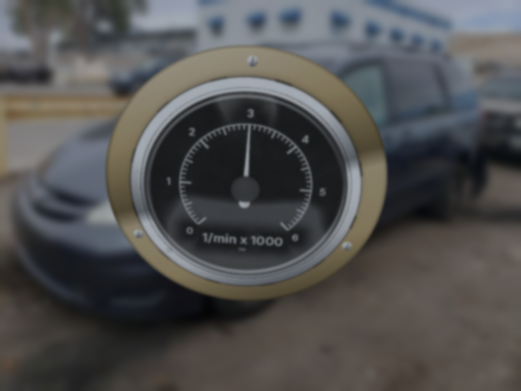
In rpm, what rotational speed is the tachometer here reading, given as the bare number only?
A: 3000
